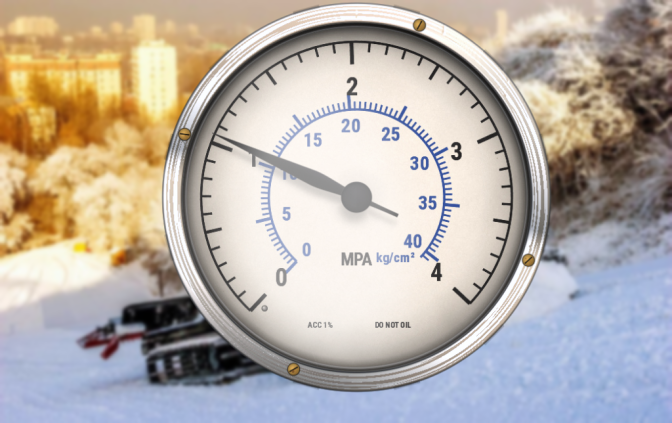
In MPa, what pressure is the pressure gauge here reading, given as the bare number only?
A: 1.05
